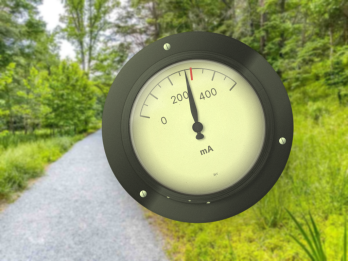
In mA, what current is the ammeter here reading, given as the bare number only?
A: 275
